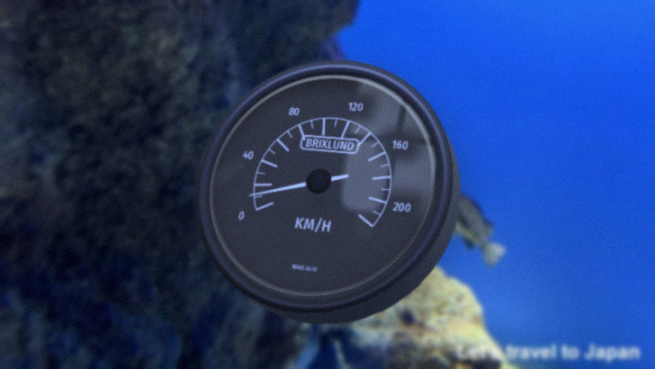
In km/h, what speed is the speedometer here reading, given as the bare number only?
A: 10
